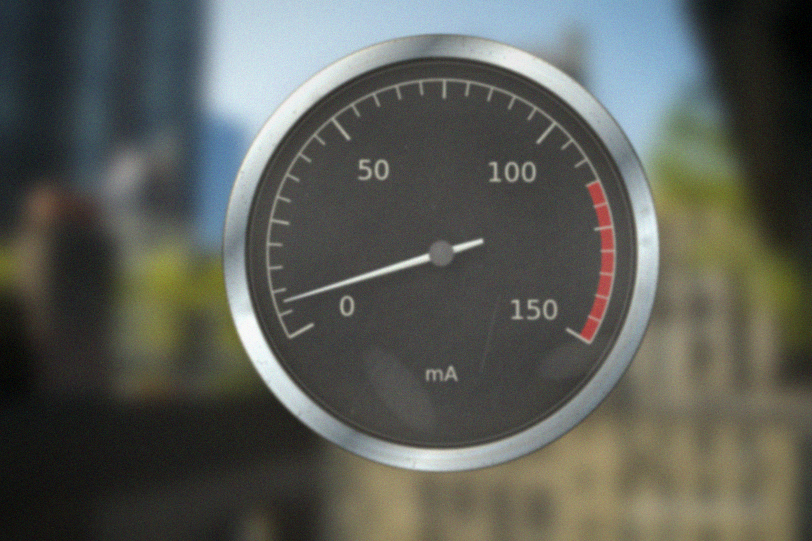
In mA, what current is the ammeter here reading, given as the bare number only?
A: 7.5
